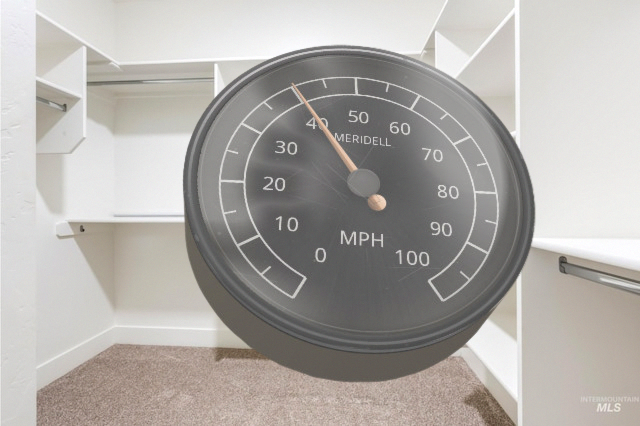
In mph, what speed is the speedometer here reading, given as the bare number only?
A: 40
